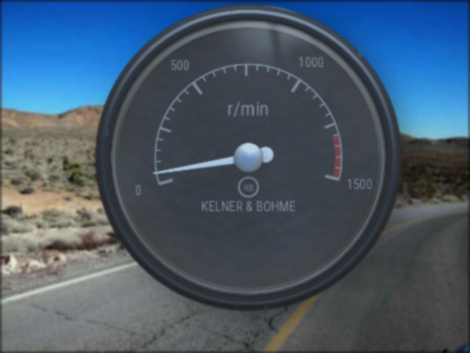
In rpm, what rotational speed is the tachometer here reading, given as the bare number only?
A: 50
